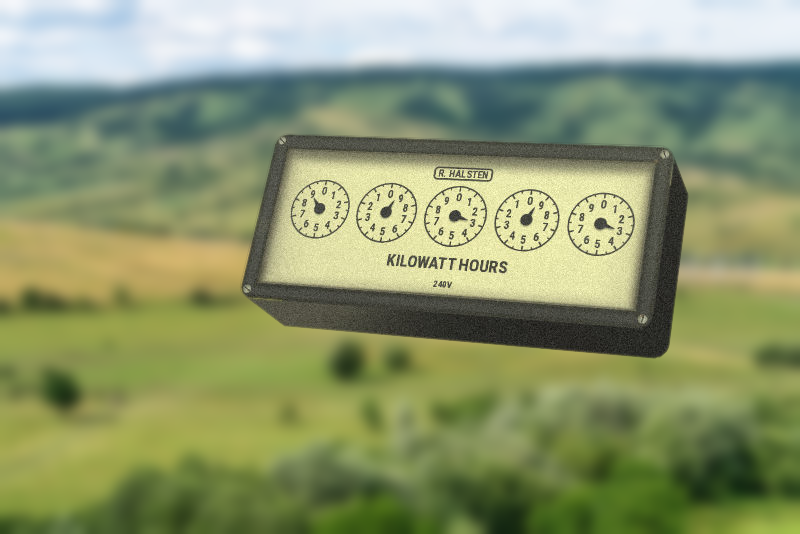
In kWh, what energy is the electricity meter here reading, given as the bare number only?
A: 89293
